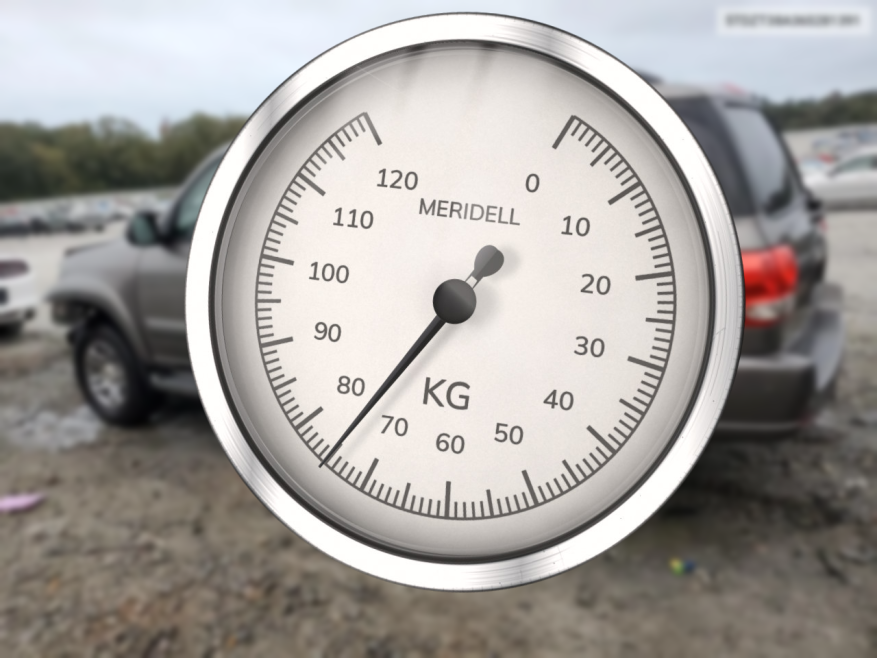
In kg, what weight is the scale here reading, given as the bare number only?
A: 75
